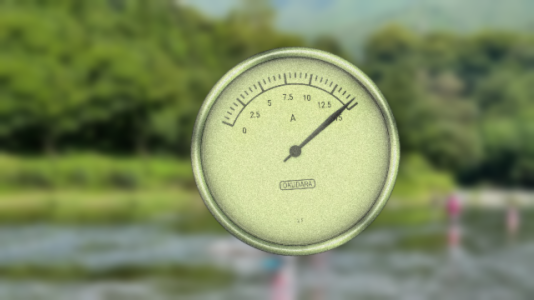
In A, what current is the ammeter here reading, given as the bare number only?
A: 14.5
